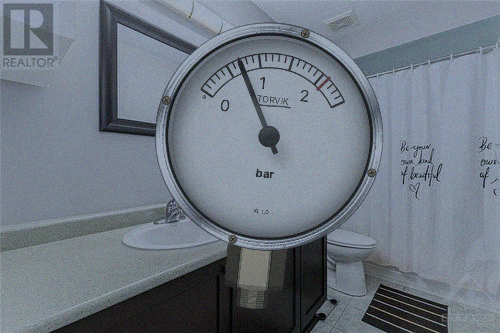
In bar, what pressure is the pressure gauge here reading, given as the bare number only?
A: 0.7
